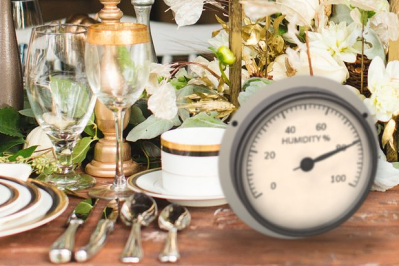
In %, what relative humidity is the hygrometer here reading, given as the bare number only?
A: 80
